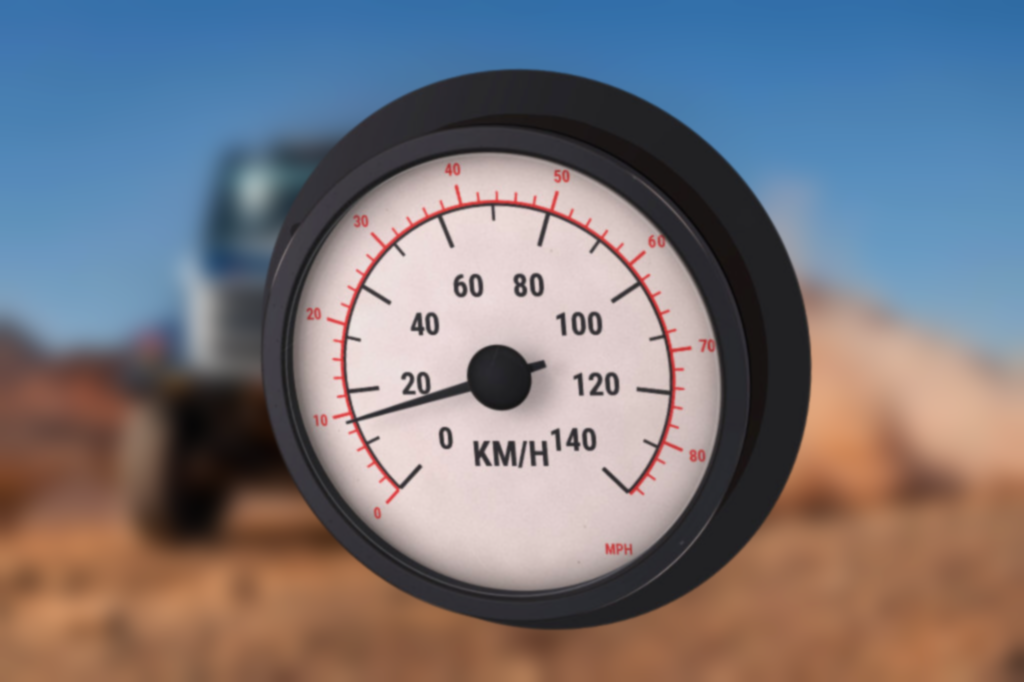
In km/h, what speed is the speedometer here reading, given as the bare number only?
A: 15
